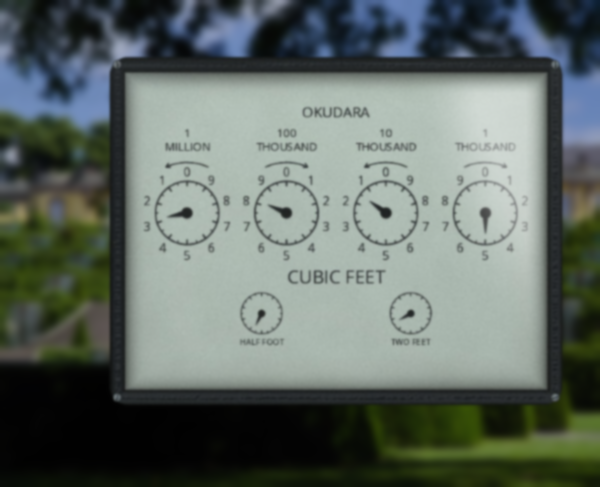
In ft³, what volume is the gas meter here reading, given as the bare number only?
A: 281500
